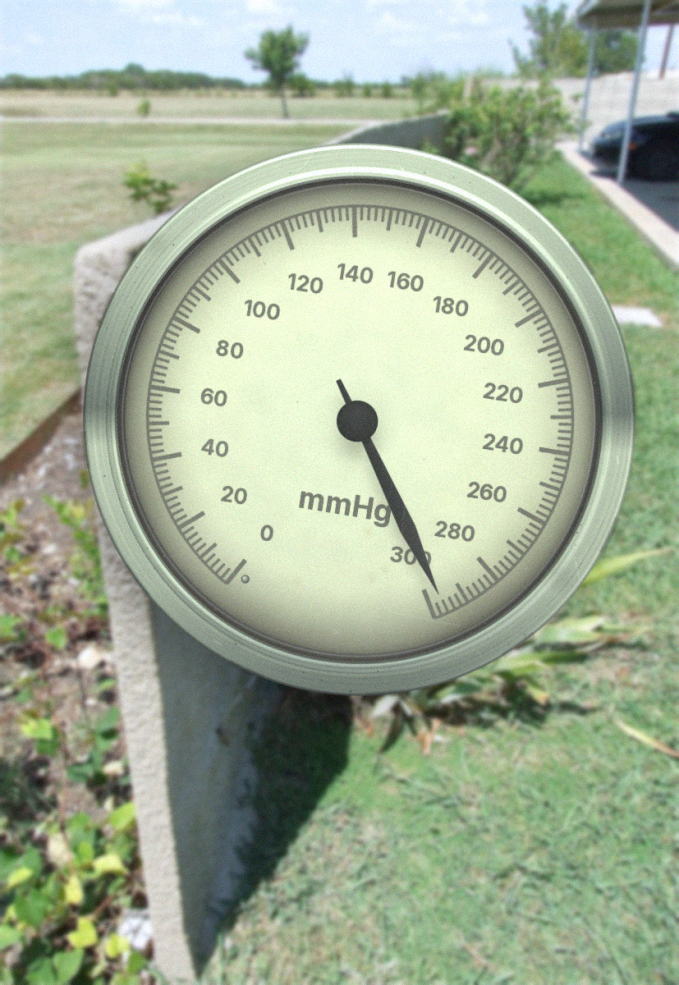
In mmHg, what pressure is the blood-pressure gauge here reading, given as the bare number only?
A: 296
